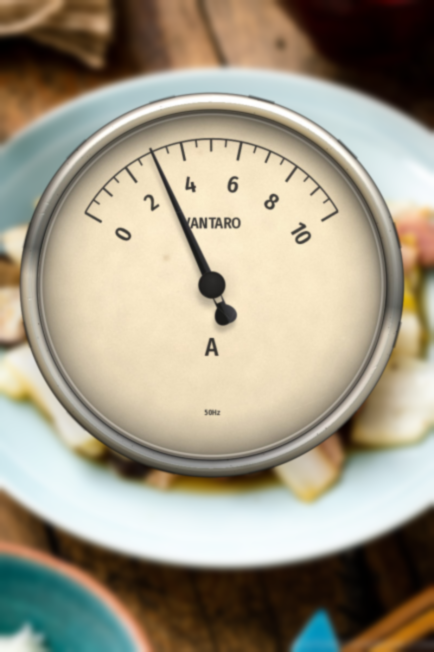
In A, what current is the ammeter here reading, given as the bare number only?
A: 3
